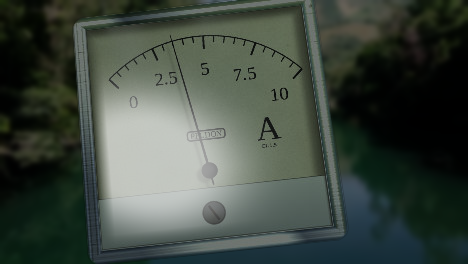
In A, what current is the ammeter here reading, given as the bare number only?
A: 3.5
